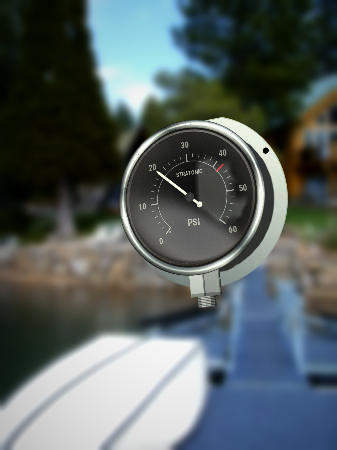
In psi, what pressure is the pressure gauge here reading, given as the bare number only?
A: 20
